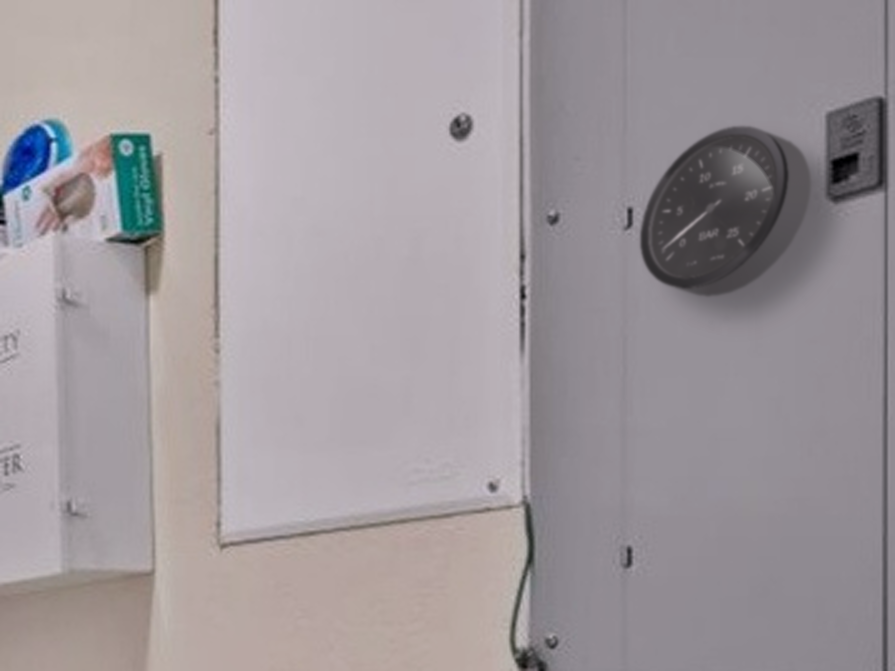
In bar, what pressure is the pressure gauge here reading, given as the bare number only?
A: 1
